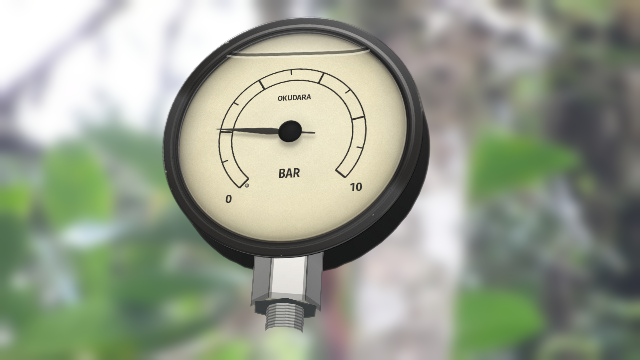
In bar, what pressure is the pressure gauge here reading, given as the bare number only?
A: 2
